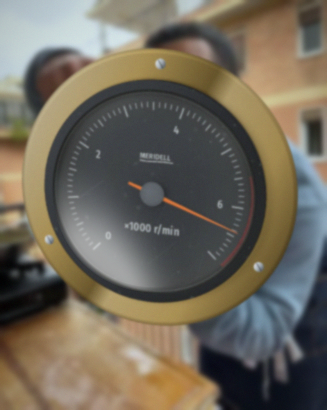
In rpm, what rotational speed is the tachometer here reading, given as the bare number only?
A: 6400
